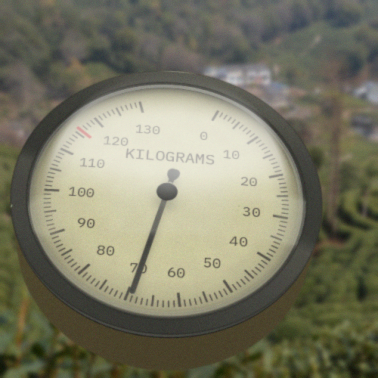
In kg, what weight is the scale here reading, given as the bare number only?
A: 69
